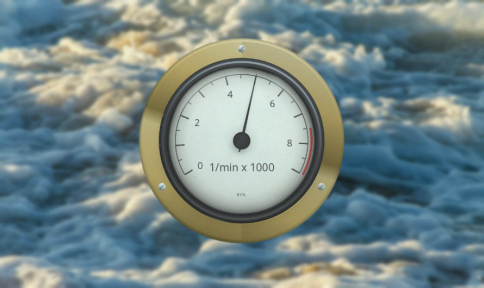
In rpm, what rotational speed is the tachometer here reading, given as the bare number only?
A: 5000
